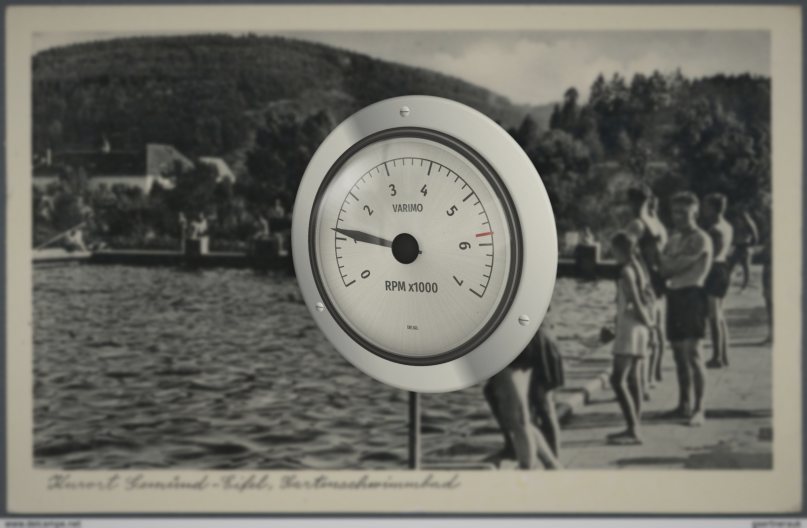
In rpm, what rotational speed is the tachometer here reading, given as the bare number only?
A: 1200
